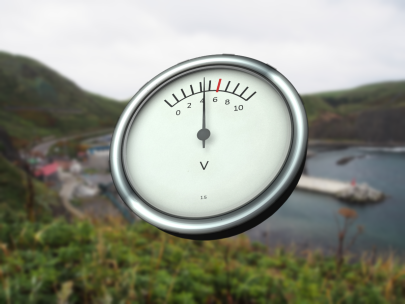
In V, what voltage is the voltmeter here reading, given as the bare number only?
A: 4.5
